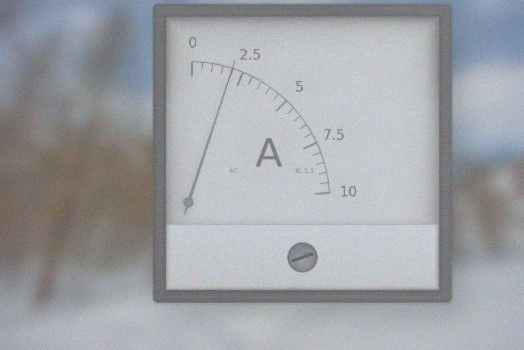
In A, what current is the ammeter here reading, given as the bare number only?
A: 2
